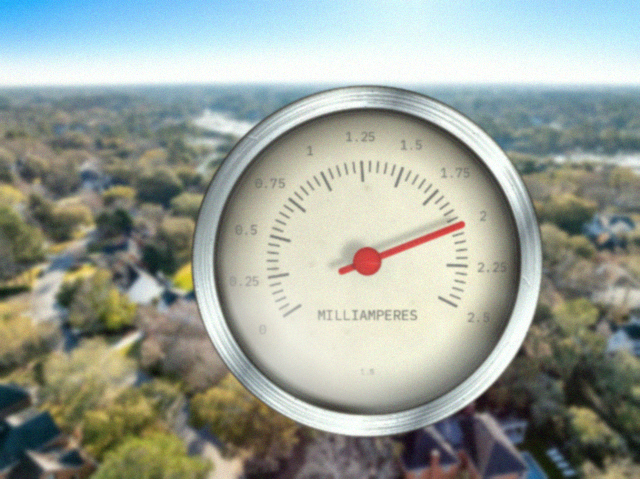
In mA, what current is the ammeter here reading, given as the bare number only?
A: 2
